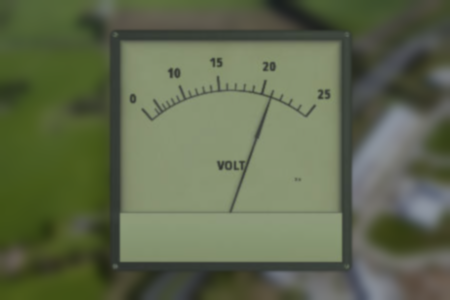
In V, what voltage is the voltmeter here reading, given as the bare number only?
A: 21
